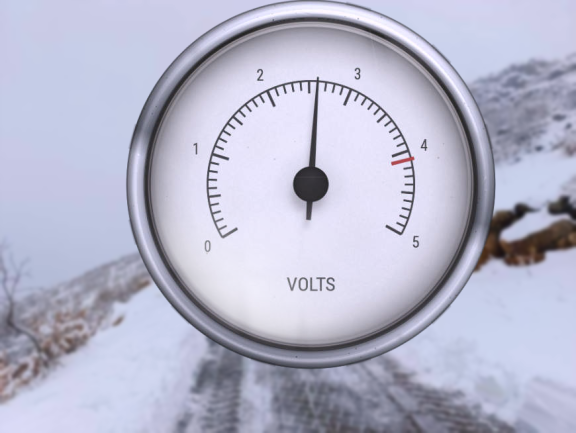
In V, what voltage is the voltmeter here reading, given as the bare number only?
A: 2.6
